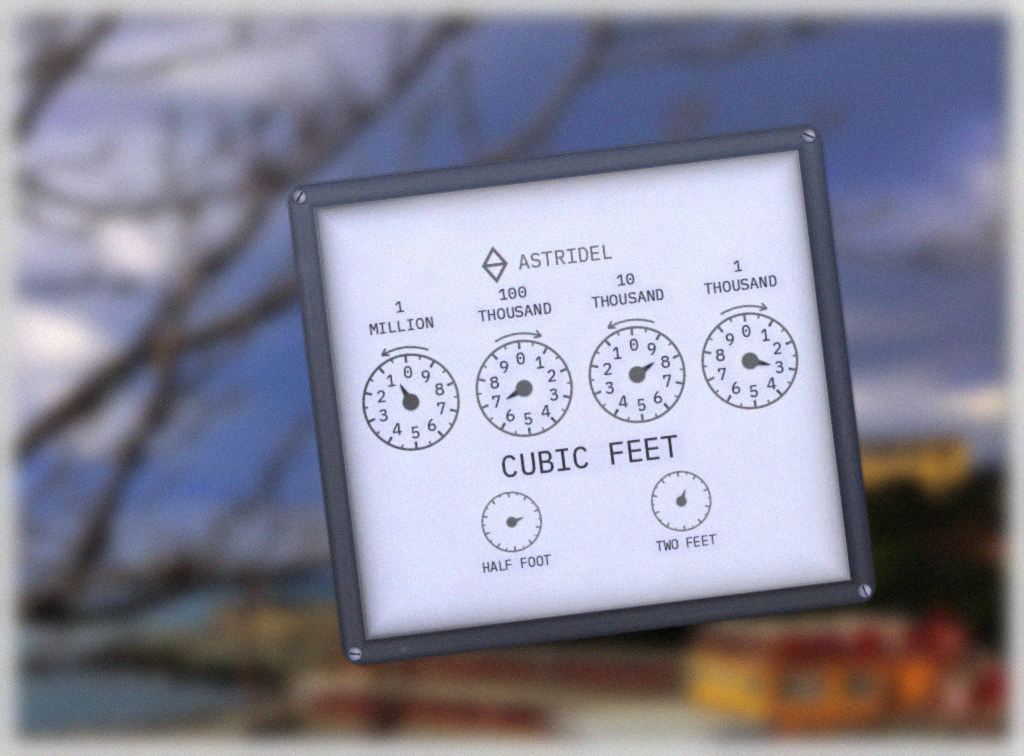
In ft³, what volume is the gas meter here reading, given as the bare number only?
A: 68300
